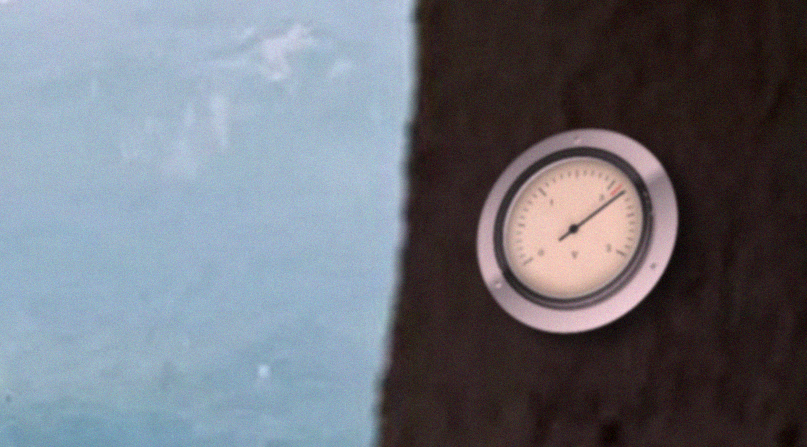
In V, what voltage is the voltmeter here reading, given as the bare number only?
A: 2.2
